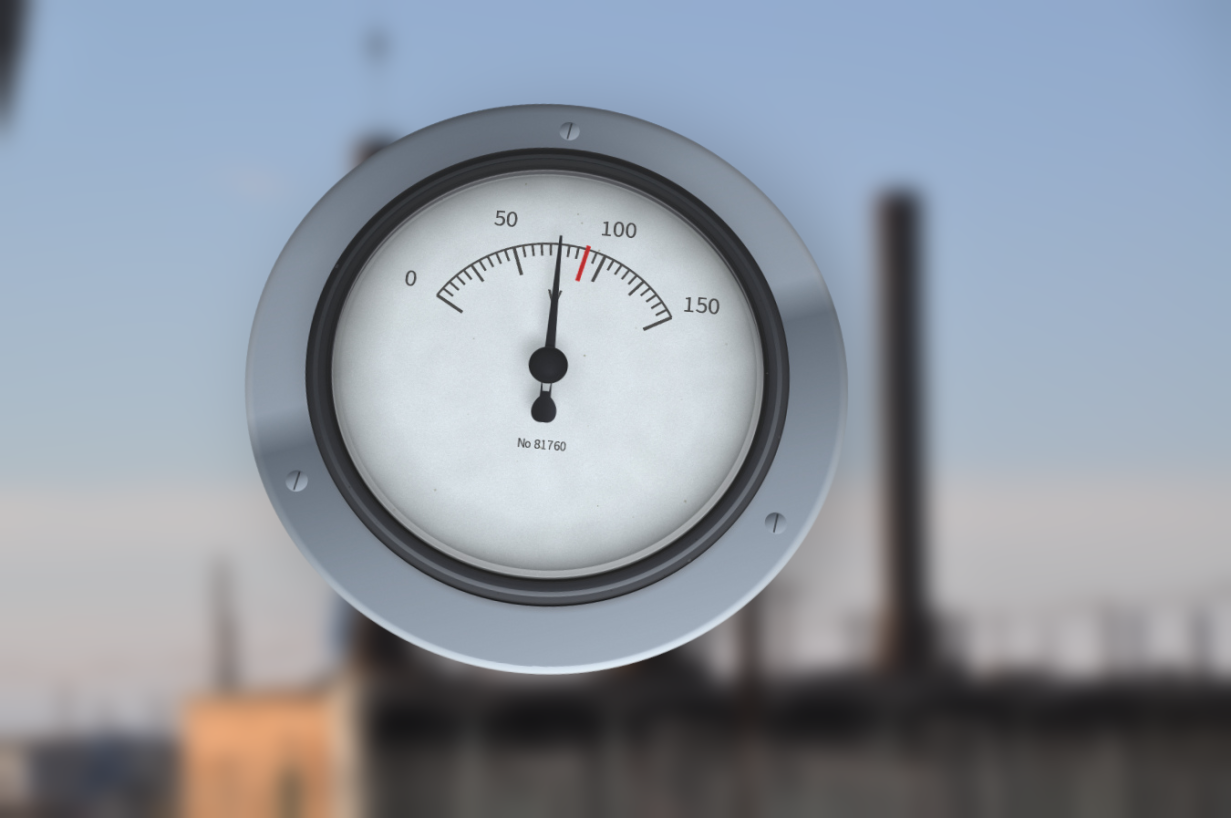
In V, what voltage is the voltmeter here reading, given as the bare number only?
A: 75
